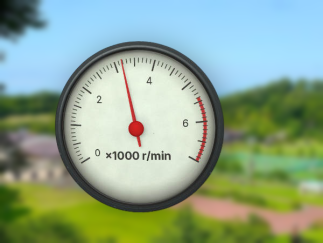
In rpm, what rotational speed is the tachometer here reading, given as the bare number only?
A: 3200
